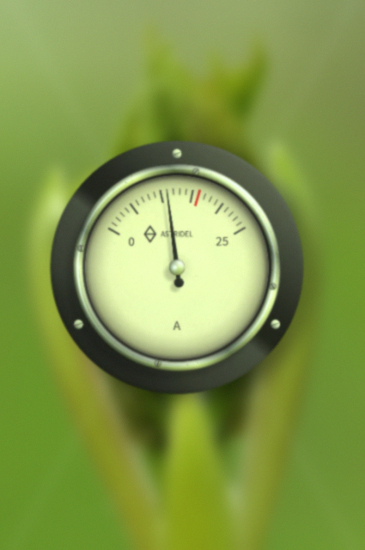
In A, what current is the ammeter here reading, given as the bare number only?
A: 11
